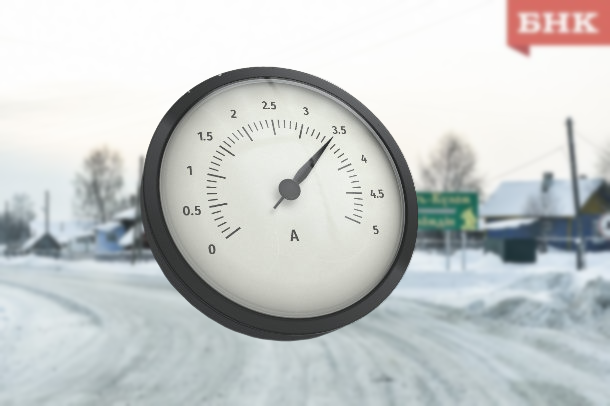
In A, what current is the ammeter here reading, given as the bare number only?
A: 3.5
